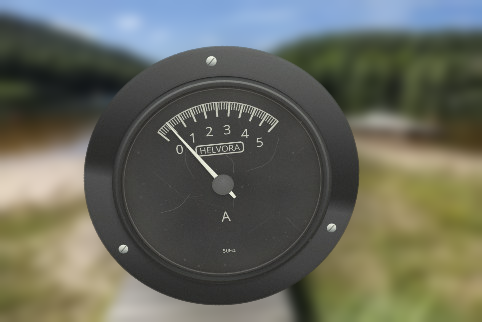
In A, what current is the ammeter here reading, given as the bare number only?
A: 0.5
